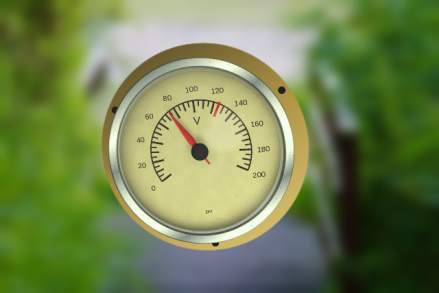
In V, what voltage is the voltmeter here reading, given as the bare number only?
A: 75
